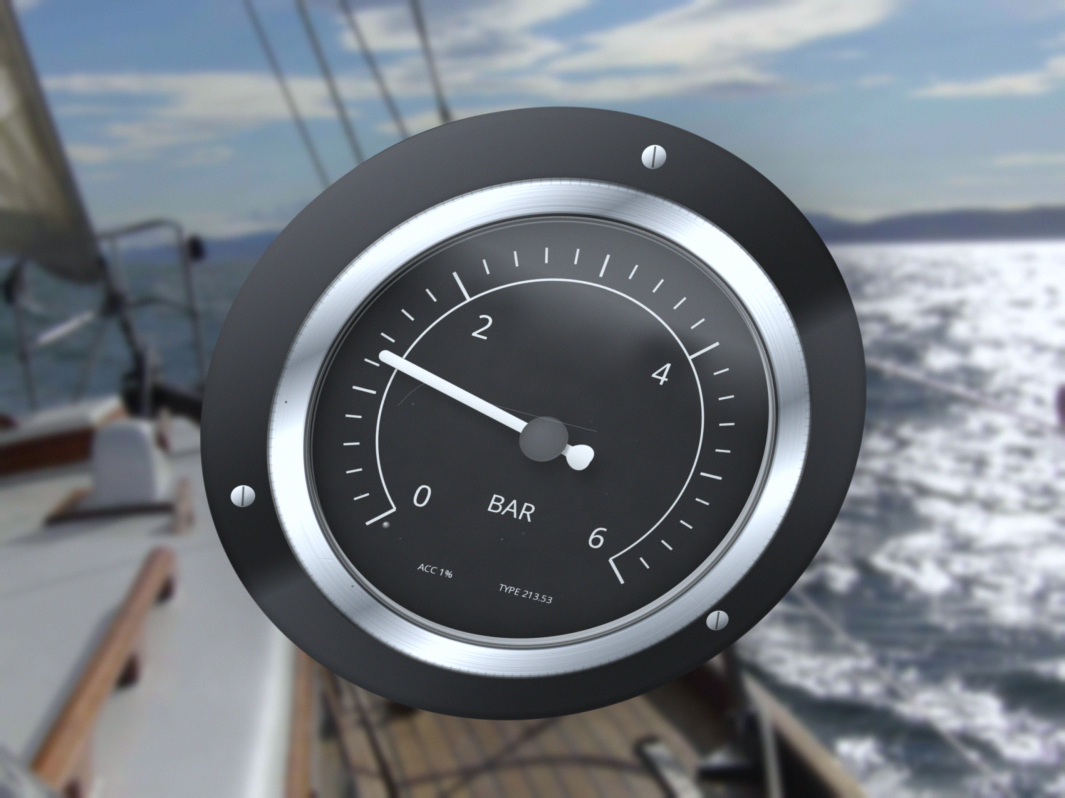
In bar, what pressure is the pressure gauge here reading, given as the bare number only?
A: 1.3
